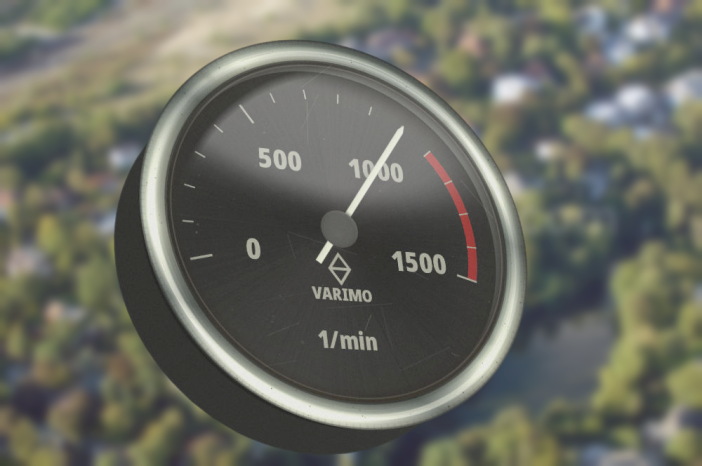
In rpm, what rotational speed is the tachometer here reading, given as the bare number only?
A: 1000
